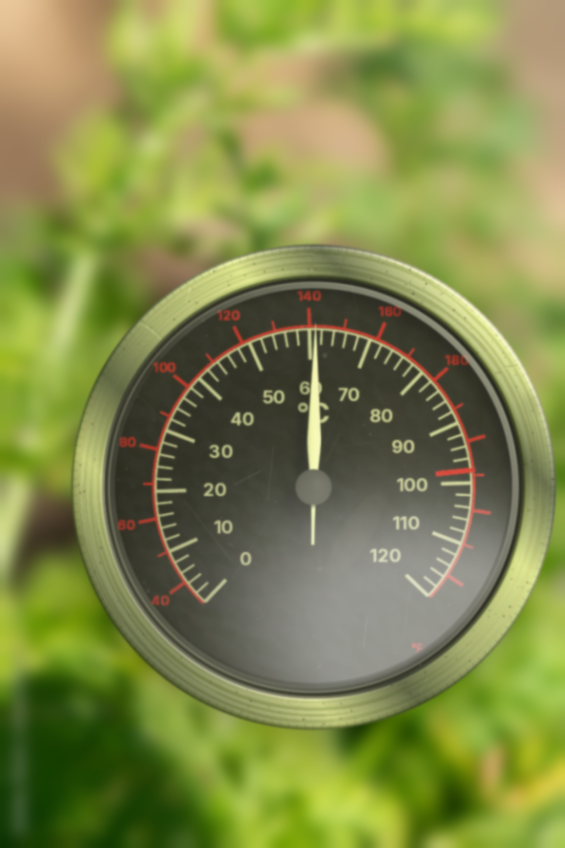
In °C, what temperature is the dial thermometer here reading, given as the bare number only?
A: 61
